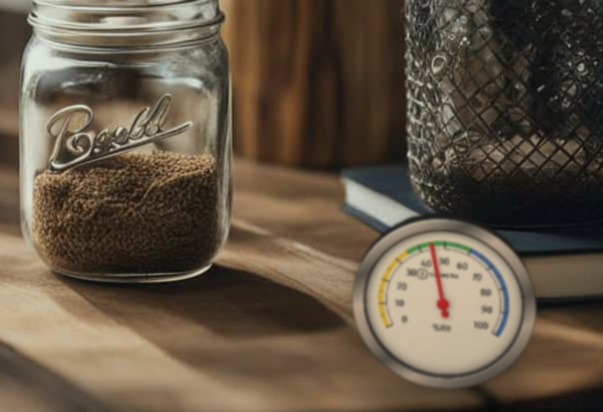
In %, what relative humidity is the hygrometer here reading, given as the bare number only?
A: 45
